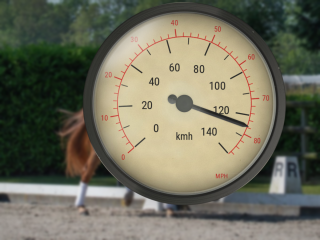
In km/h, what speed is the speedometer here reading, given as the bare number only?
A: 125
